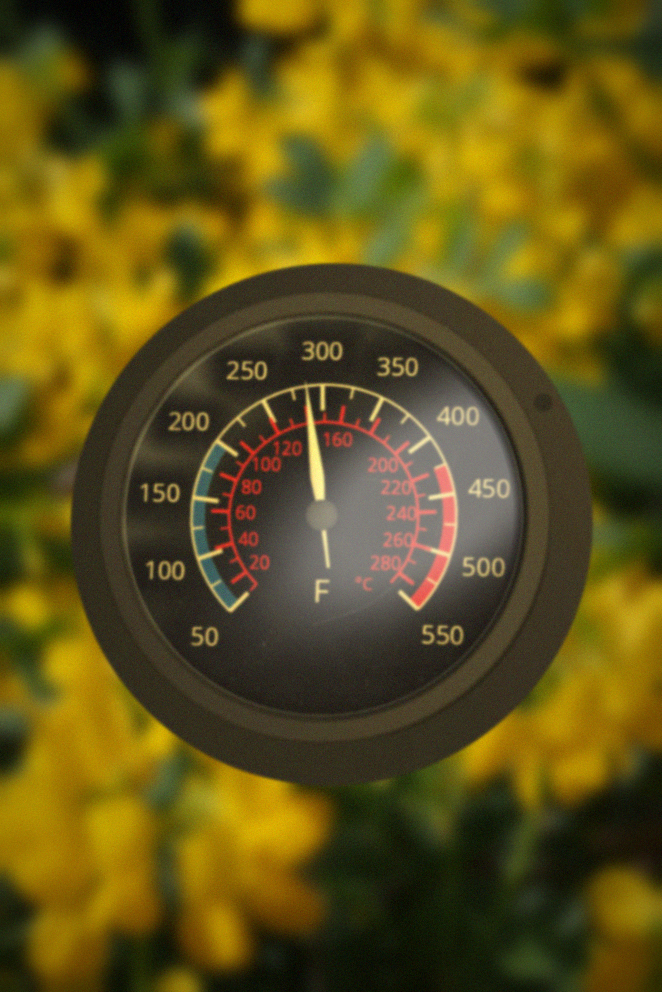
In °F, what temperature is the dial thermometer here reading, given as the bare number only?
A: 287.5
